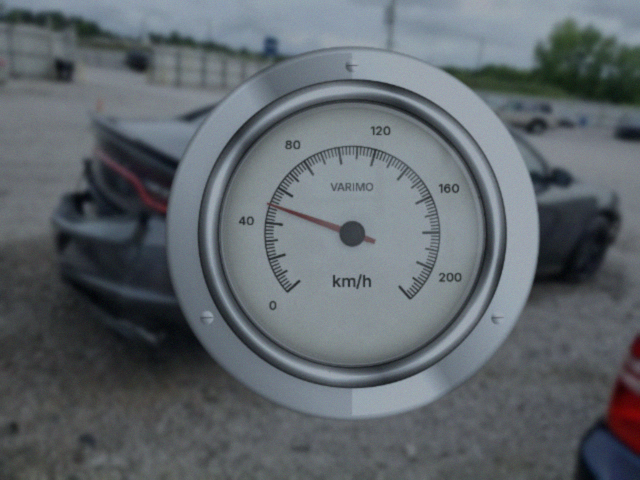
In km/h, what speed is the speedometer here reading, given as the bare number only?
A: 50
